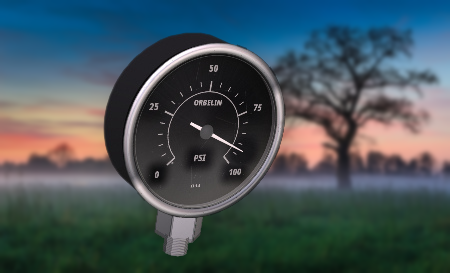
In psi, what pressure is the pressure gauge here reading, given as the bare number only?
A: 92.5
